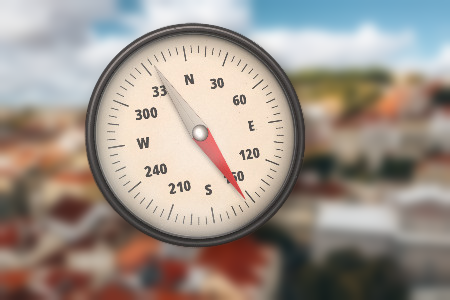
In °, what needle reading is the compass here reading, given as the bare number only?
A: 155
